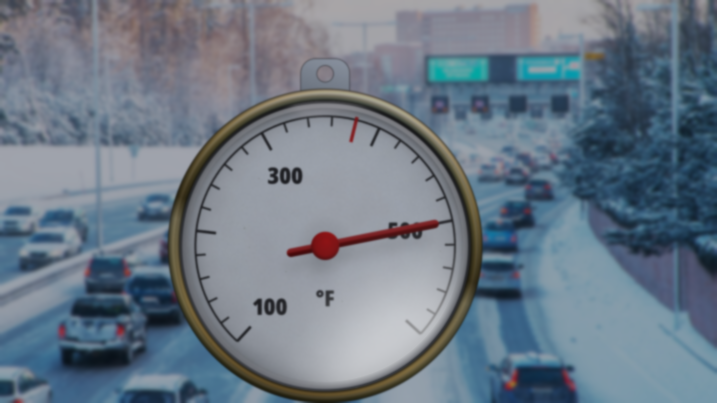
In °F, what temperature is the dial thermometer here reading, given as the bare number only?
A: 500
